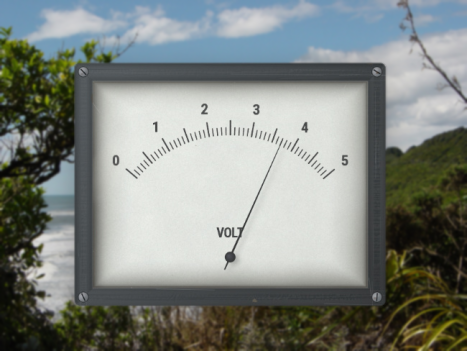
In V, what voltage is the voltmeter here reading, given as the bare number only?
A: 3.7
